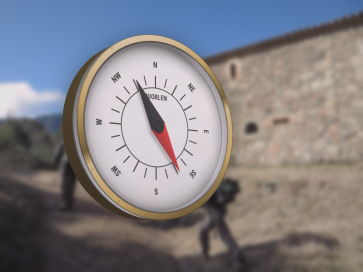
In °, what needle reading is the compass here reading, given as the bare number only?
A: 150
